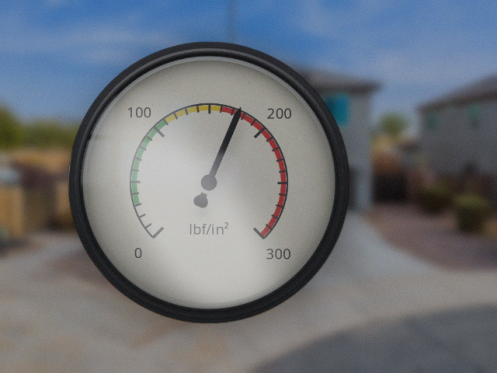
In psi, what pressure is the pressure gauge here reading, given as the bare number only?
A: 175
